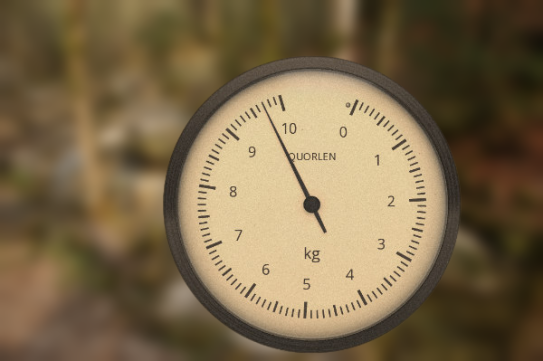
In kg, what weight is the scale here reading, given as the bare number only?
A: 9.7
